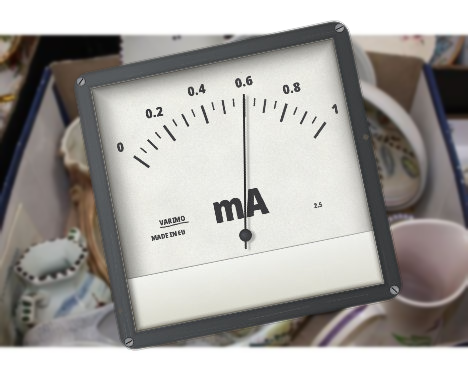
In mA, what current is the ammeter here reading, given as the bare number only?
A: 0.6
